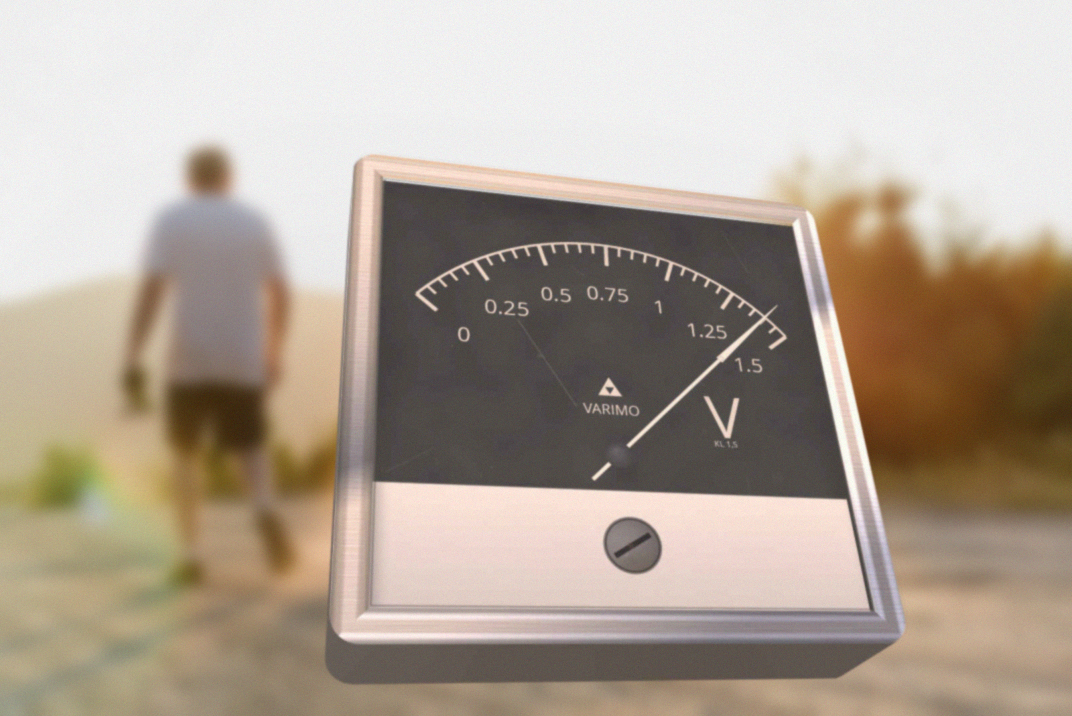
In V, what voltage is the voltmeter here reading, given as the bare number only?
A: 1.4
